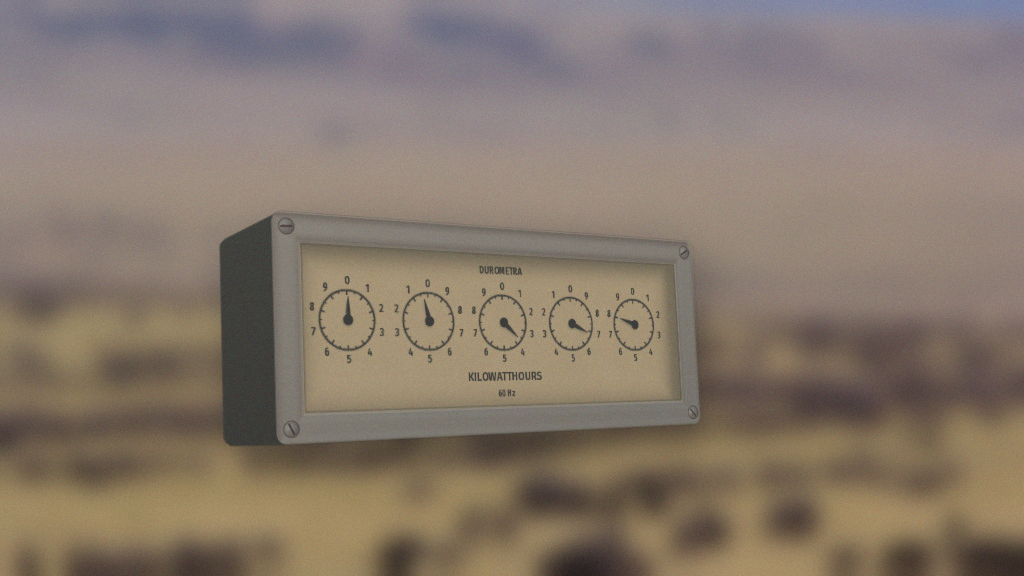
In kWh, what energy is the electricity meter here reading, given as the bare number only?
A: 368
